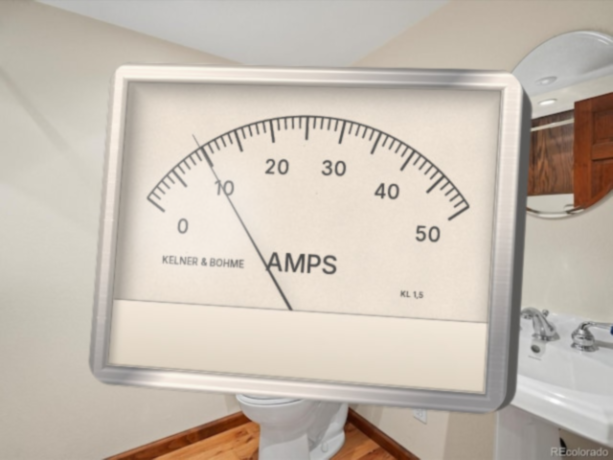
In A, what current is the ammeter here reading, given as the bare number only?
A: 10
